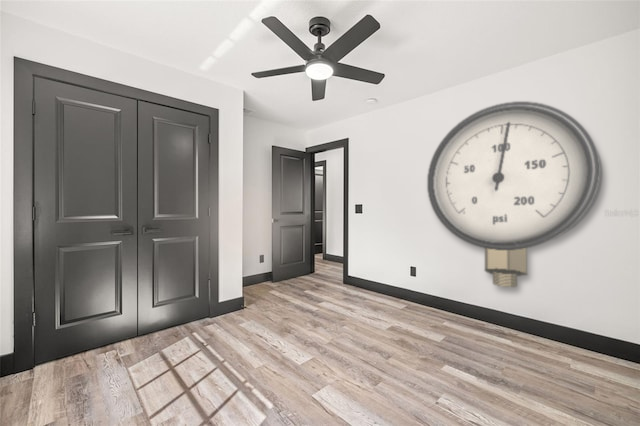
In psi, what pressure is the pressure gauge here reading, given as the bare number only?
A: 105
